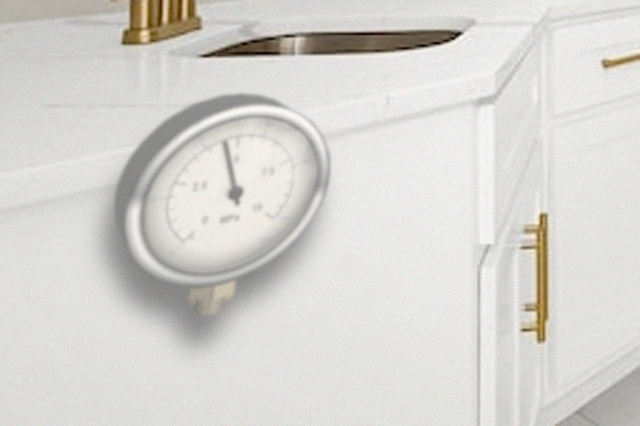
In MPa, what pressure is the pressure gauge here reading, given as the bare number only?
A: 4.5
